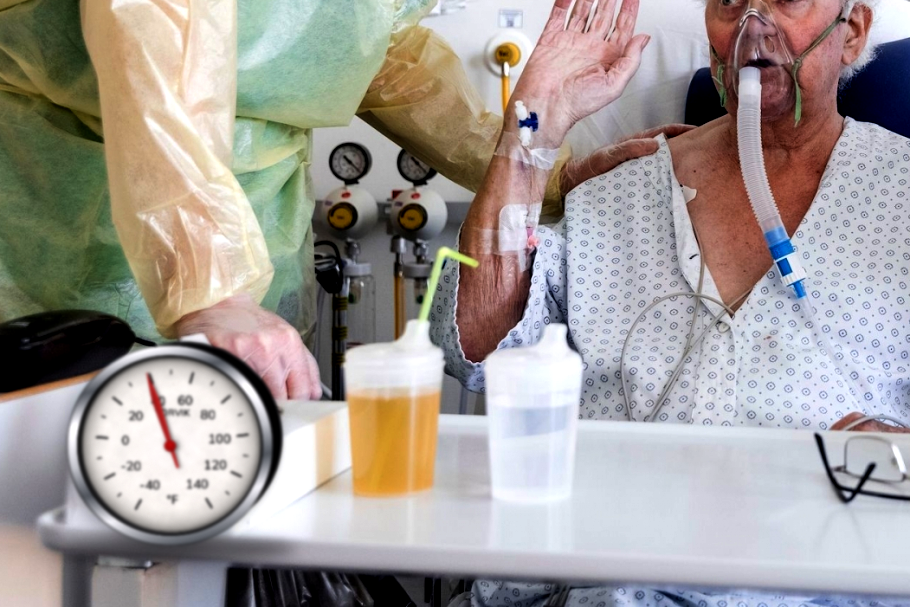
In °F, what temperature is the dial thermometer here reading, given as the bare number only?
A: 40
